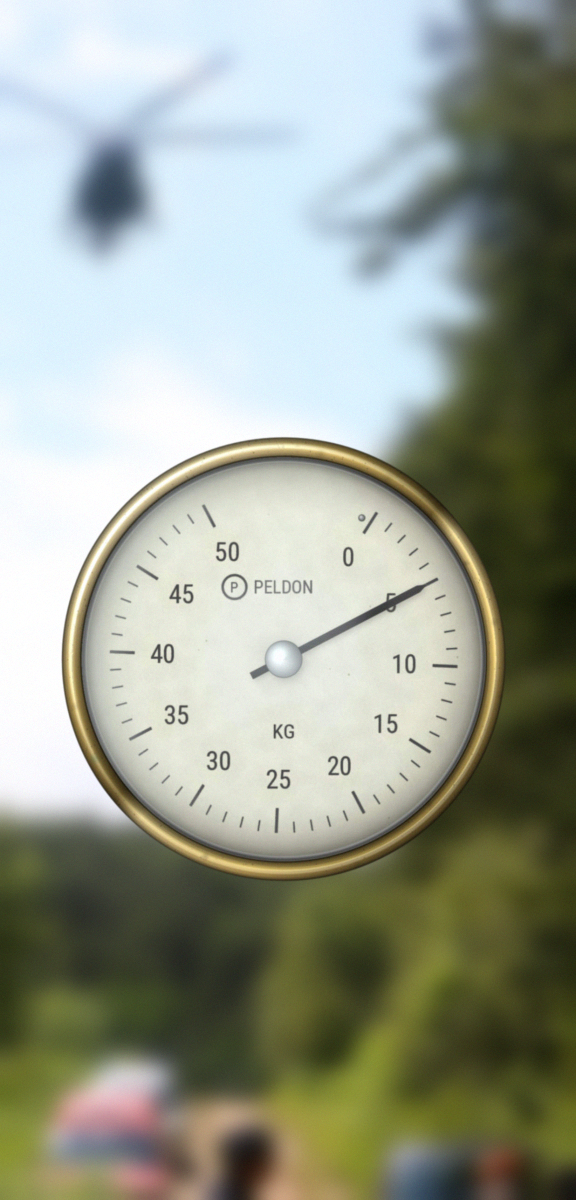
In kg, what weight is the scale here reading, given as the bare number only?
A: 5
